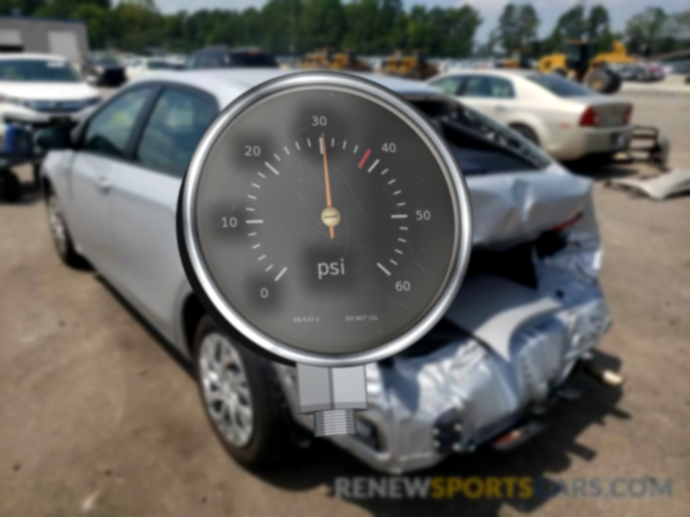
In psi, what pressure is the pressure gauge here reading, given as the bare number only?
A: 30
